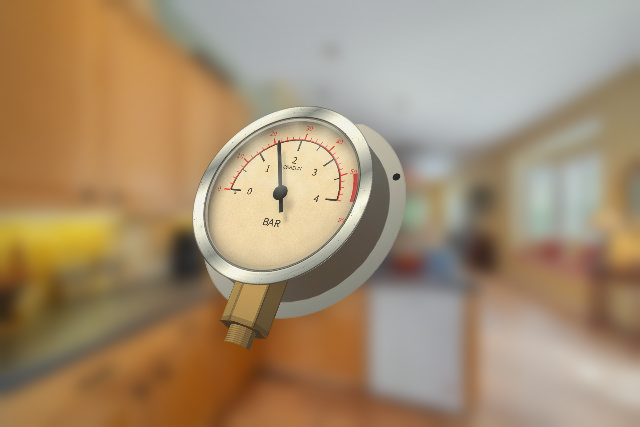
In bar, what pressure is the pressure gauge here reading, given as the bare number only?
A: 1.5
